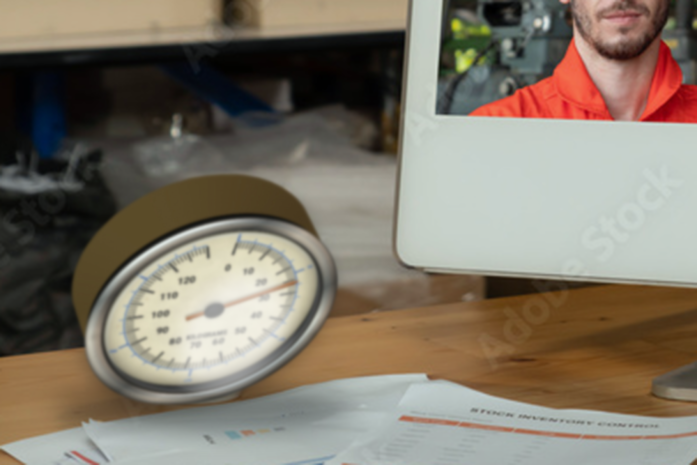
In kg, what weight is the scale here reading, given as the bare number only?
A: 25
